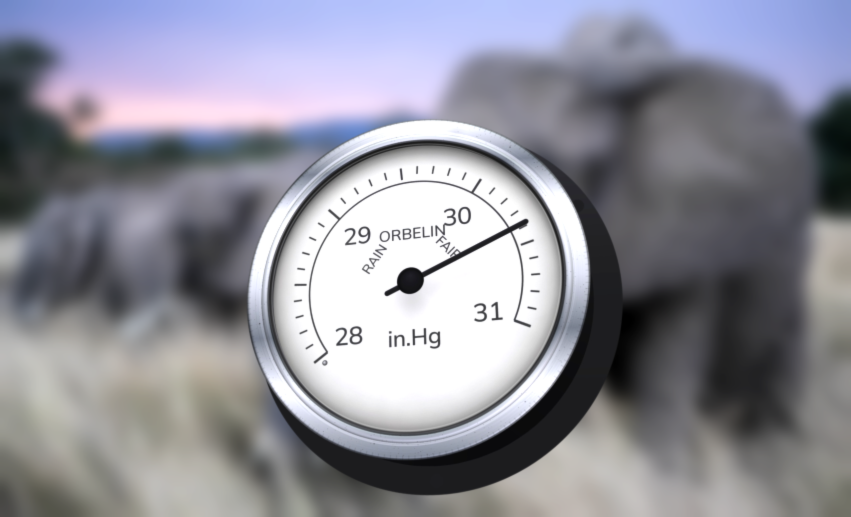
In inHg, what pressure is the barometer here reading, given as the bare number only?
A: 30.4
